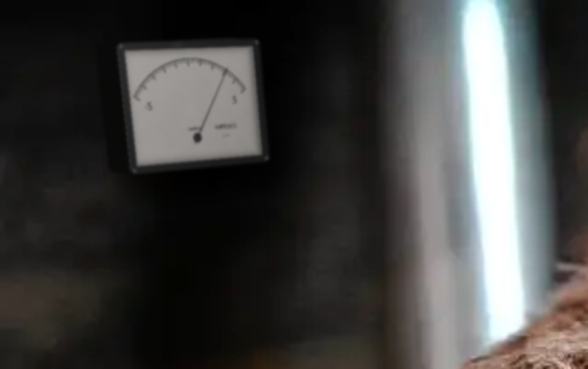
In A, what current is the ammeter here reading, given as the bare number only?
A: 3
